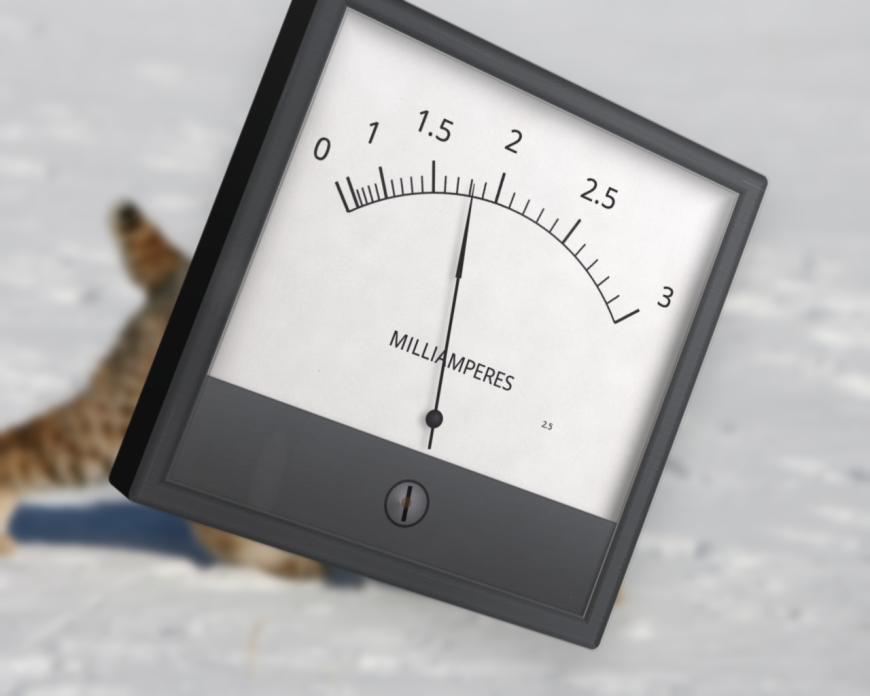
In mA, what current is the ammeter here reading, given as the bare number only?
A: 1.8
